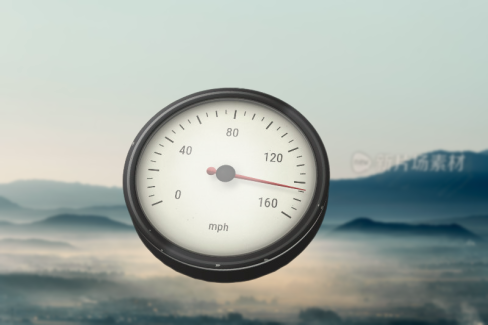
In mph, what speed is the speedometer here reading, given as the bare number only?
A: 145
